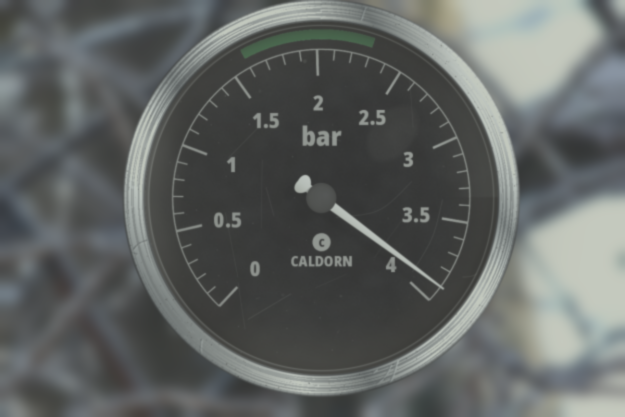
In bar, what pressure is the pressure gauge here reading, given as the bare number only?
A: 3.9
